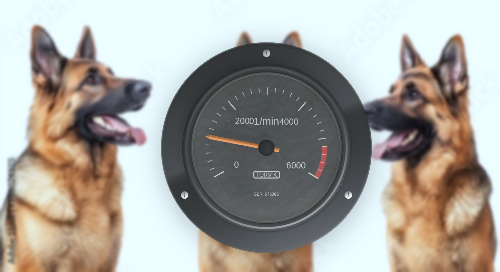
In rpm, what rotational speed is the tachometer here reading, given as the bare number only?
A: 1000
